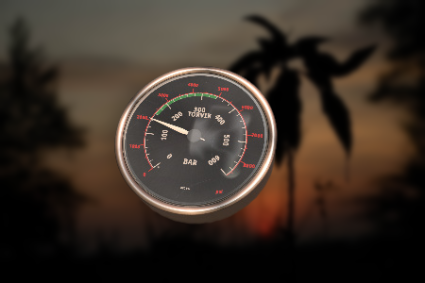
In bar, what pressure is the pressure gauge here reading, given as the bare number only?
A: 140
